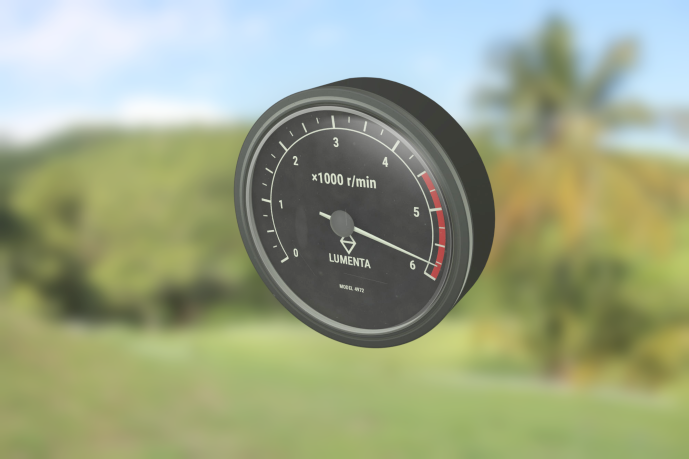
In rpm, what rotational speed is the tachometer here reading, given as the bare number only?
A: 5750
